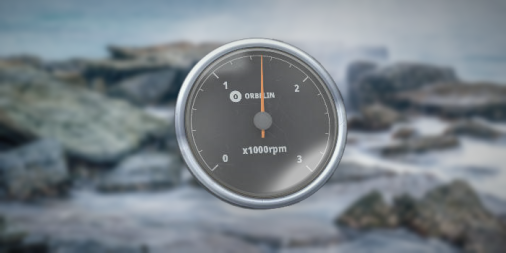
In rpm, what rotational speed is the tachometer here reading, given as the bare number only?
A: 1500
